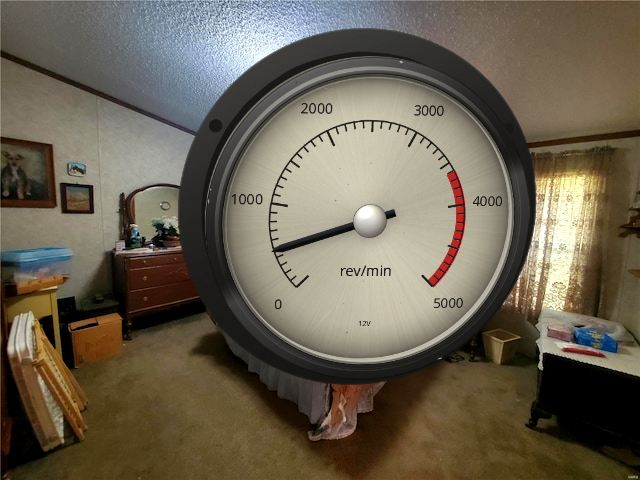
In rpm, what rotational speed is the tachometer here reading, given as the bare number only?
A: 500
